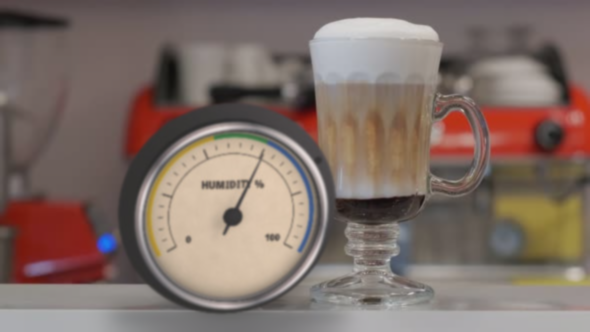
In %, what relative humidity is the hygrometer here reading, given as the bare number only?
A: 60
